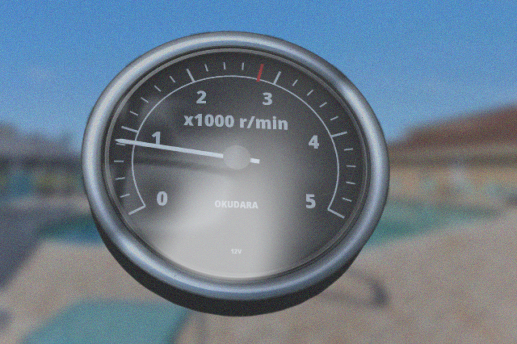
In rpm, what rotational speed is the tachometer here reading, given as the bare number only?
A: 800
